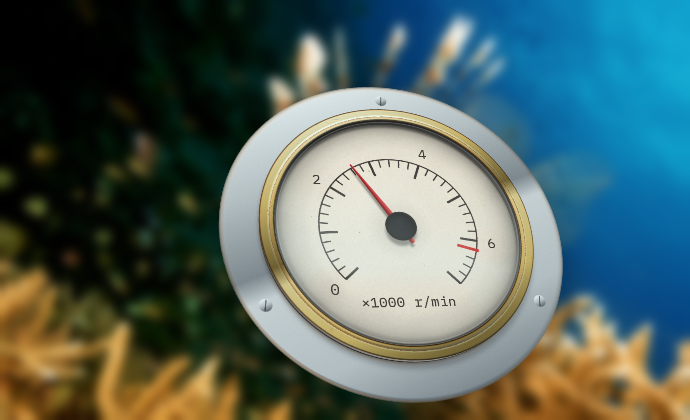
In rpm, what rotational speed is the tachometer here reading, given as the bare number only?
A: 2600
